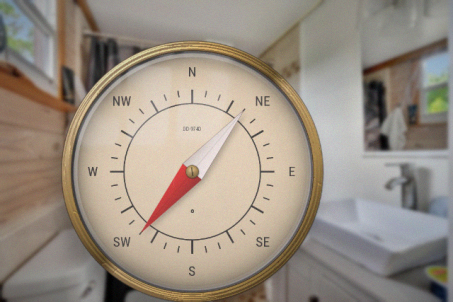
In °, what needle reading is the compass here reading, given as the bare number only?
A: 220
